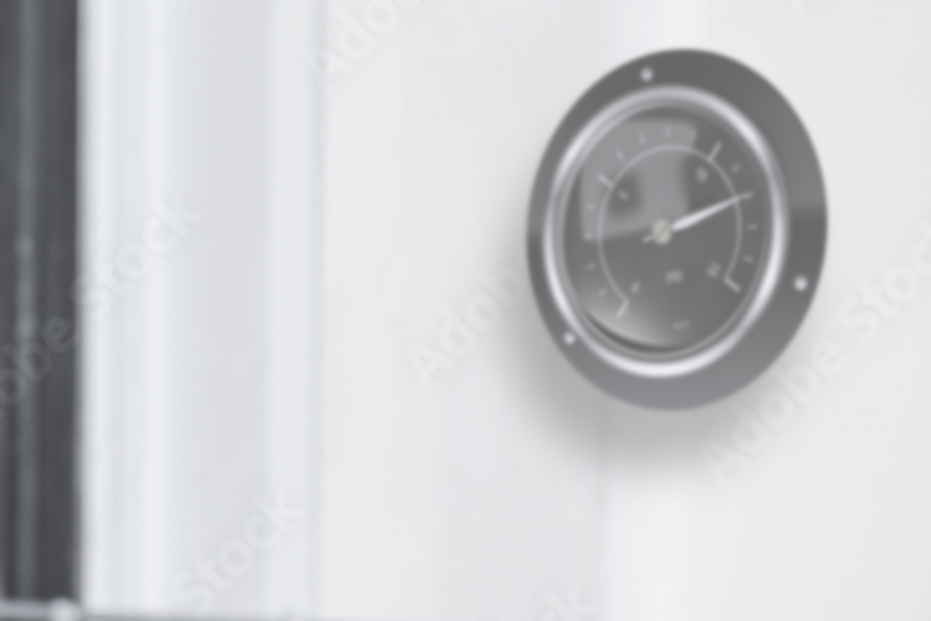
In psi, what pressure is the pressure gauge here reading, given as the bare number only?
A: 12
